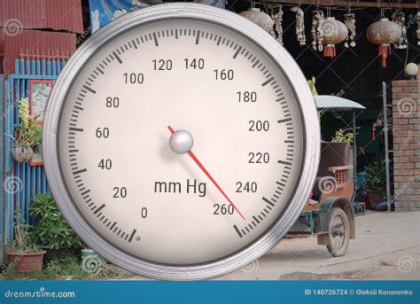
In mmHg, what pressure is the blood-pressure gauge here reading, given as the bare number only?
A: 254
